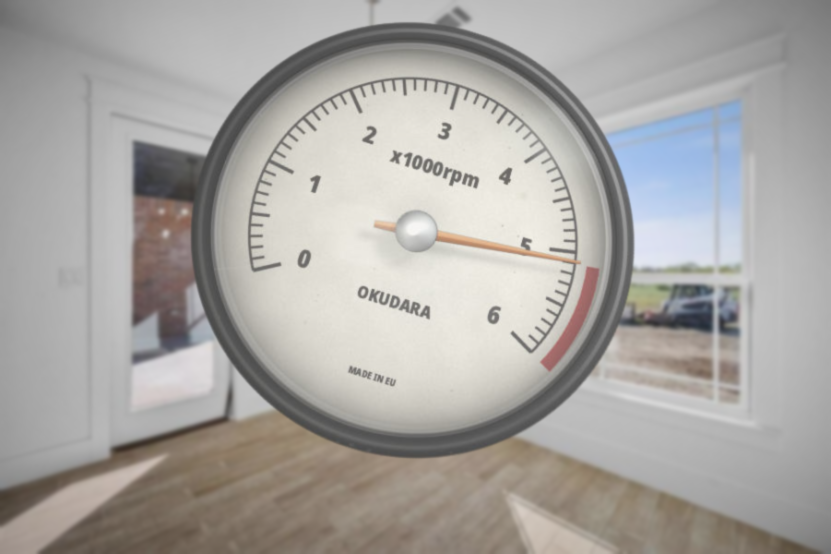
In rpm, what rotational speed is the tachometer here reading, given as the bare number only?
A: 5100
